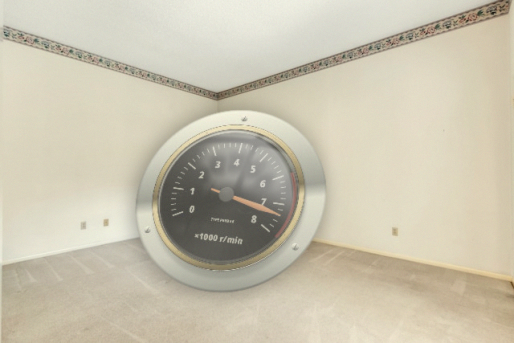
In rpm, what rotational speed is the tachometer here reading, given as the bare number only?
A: 7400
